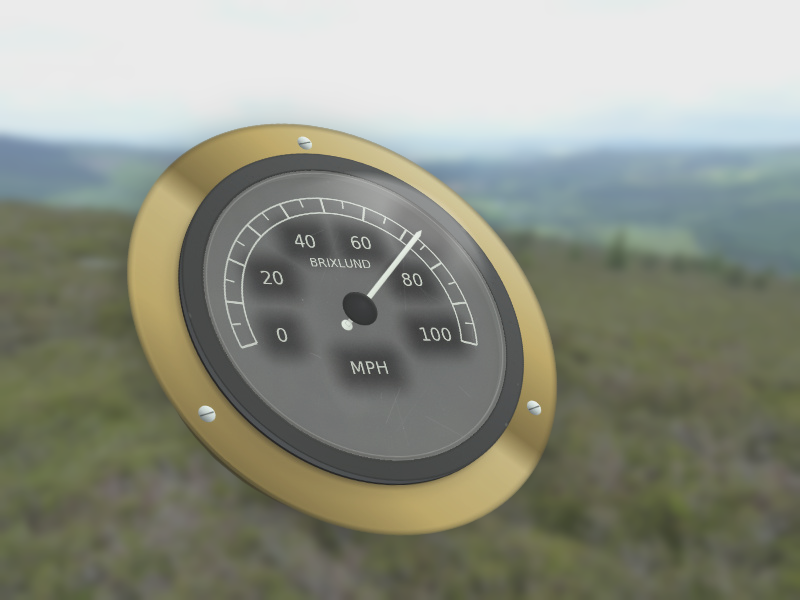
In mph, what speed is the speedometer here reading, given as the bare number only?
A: 72.5
